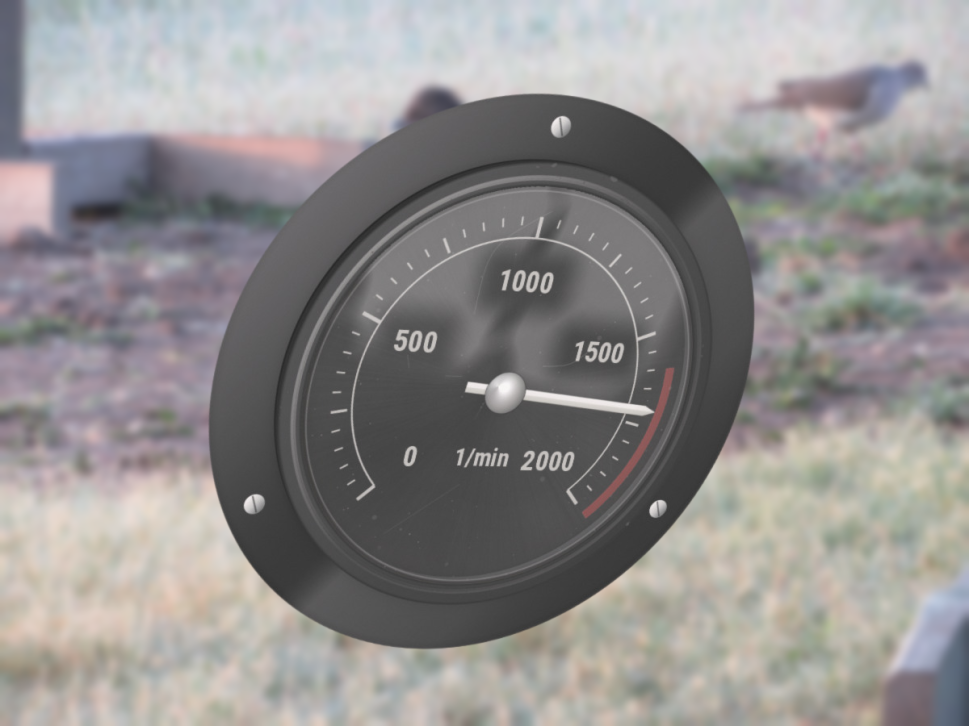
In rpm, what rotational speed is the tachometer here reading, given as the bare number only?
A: 1700
